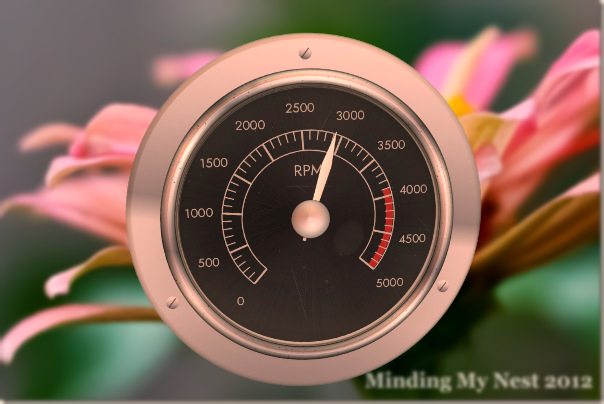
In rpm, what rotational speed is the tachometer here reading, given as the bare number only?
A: 2900
